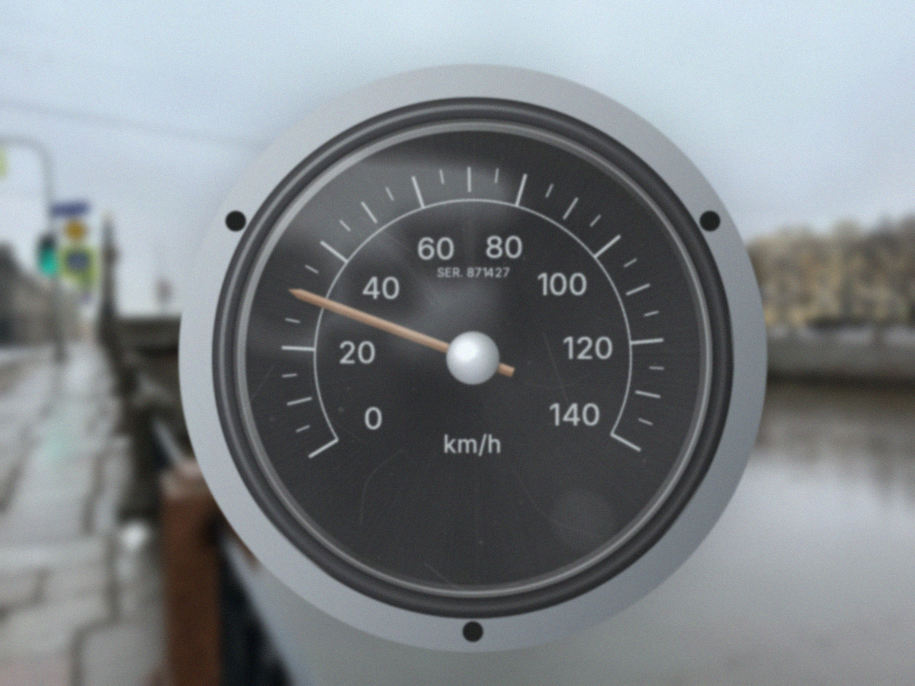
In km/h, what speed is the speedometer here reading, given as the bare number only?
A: 30
